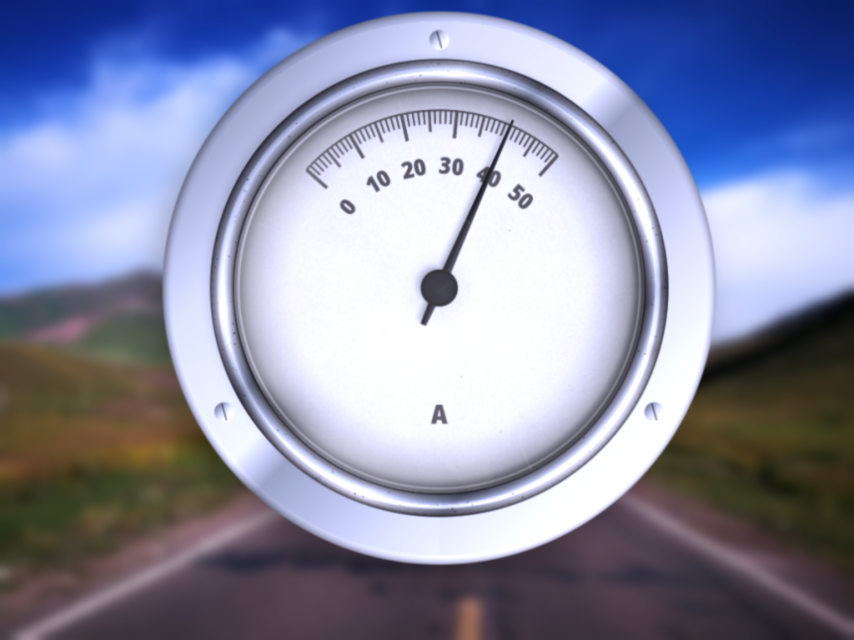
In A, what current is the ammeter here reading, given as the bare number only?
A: 40
